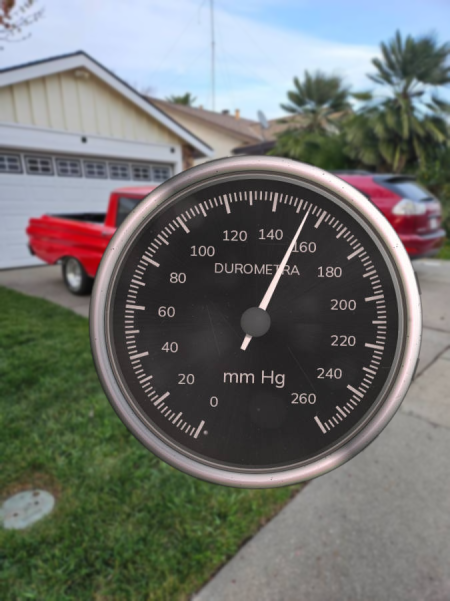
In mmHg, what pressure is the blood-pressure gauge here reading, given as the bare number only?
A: 154
